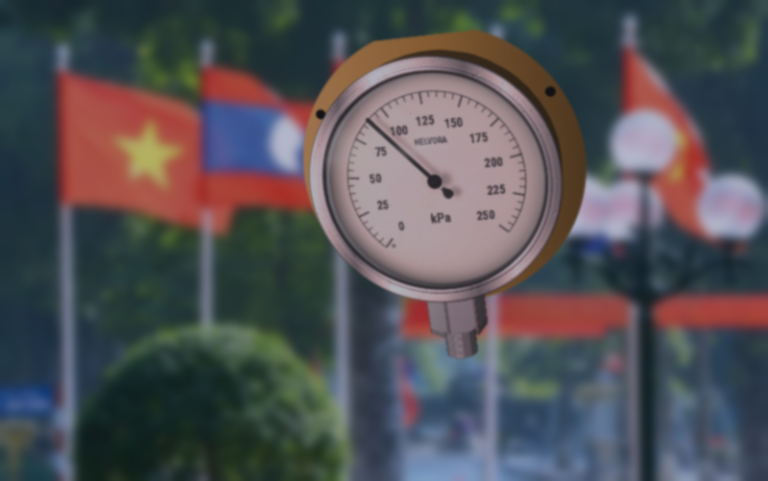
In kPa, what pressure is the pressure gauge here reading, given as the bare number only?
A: 90
